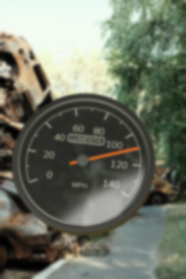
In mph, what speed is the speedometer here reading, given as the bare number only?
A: 110
